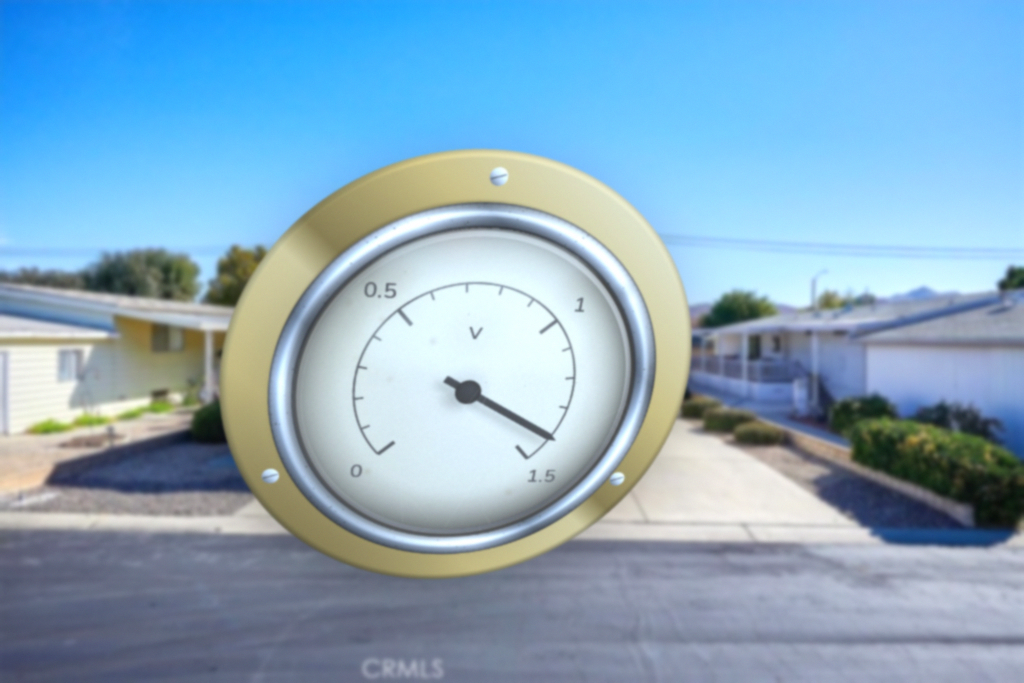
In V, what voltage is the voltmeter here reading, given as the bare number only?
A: 1.4
